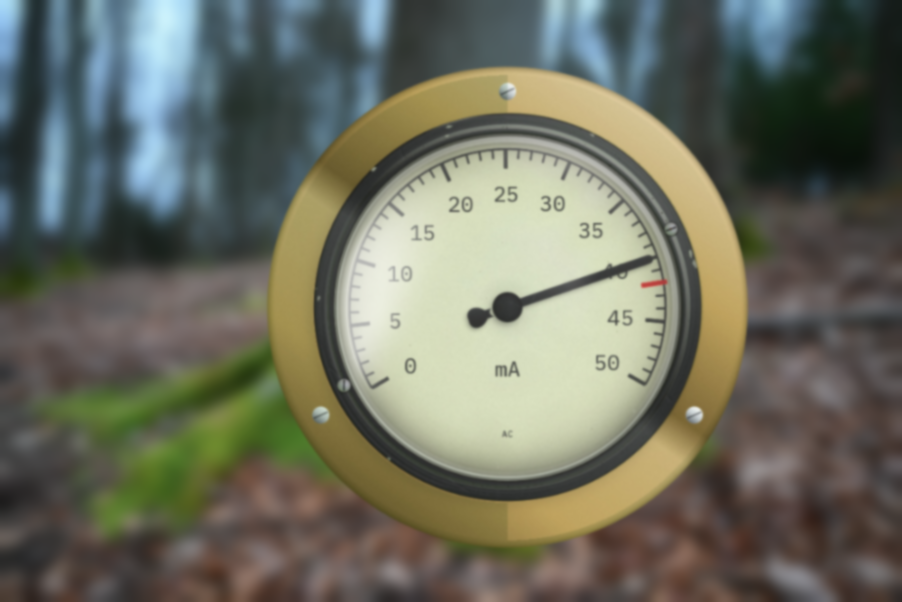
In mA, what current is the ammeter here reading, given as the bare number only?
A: 40
